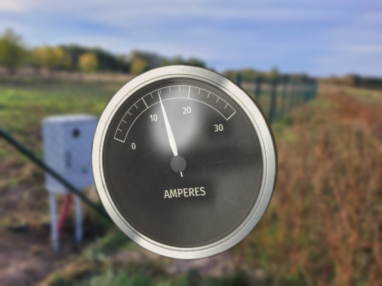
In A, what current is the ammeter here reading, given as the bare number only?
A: 14
